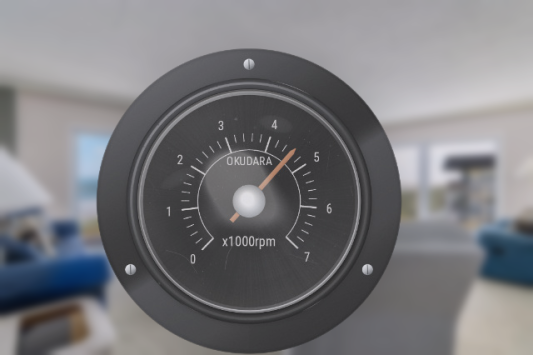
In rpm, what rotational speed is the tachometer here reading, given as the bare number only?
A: 4600
